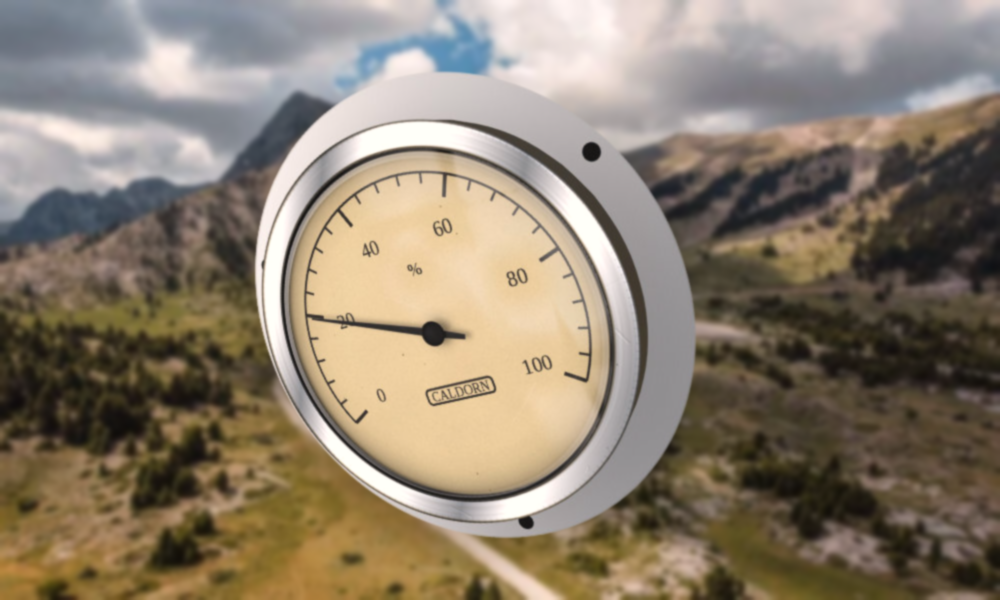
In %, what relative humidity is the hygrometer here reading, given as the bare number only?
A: 20
